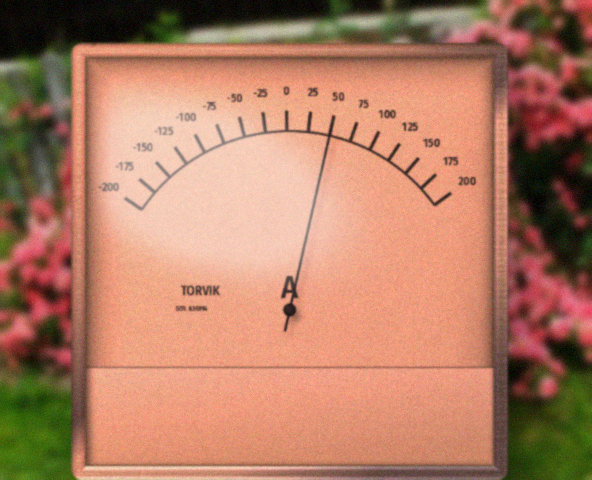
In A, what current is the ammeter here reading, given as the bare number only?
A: 50
